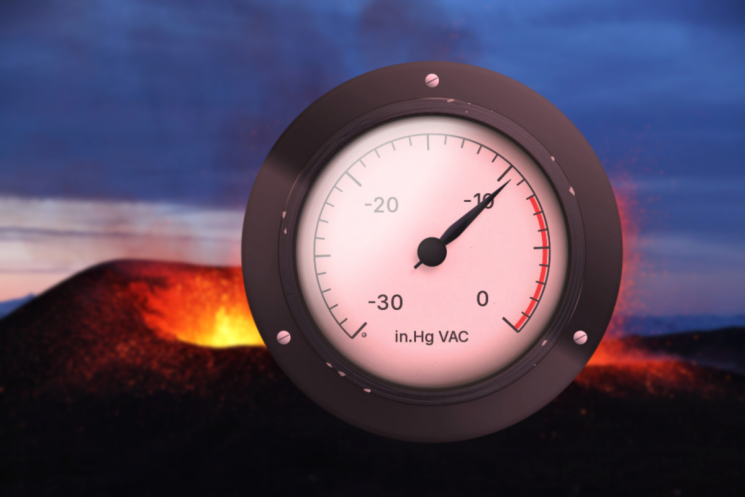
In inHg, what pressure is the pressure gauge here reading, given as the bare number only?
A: -9.5
